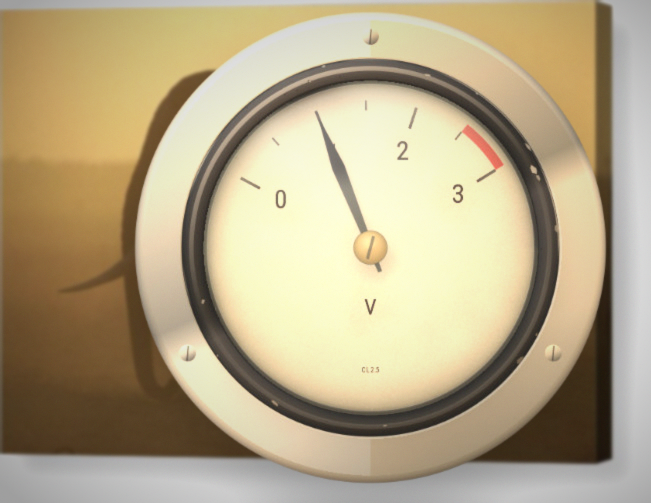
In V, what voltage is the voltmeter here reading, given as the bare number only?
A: 1
